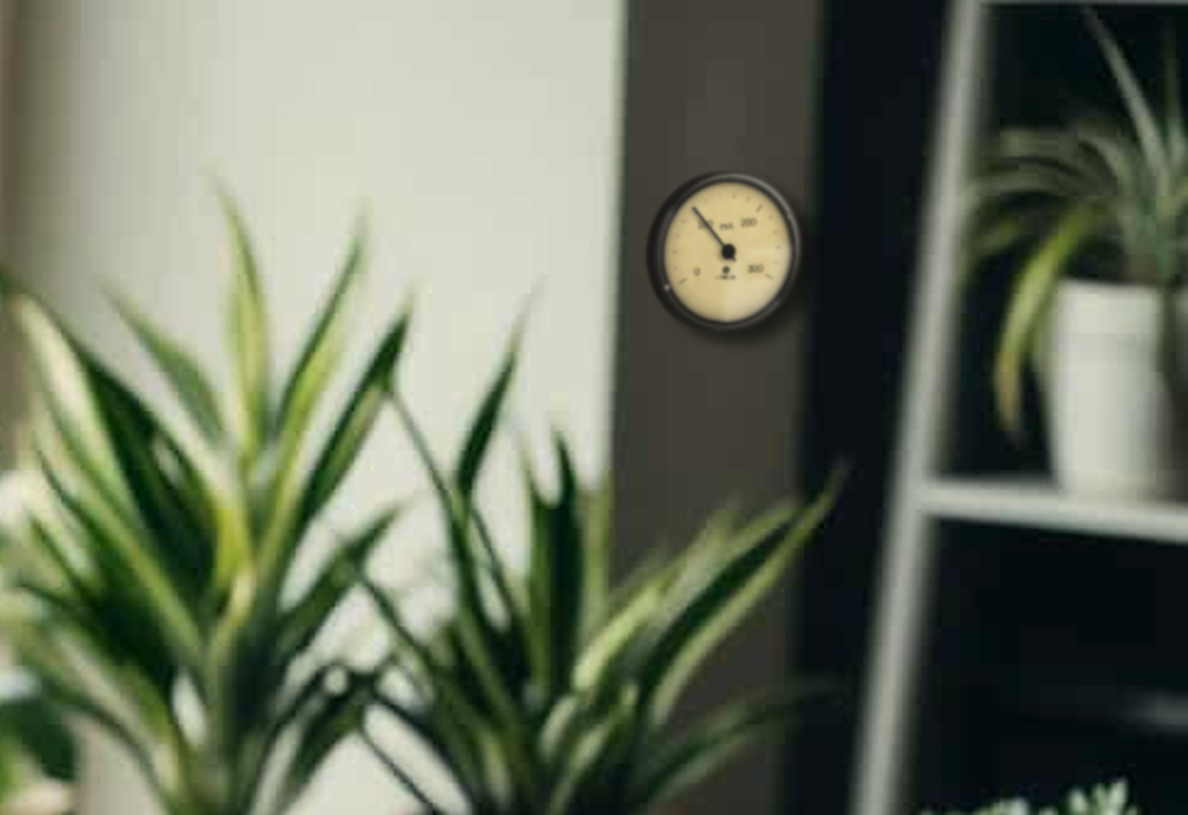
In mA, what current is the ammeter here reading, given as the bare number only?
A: 100
